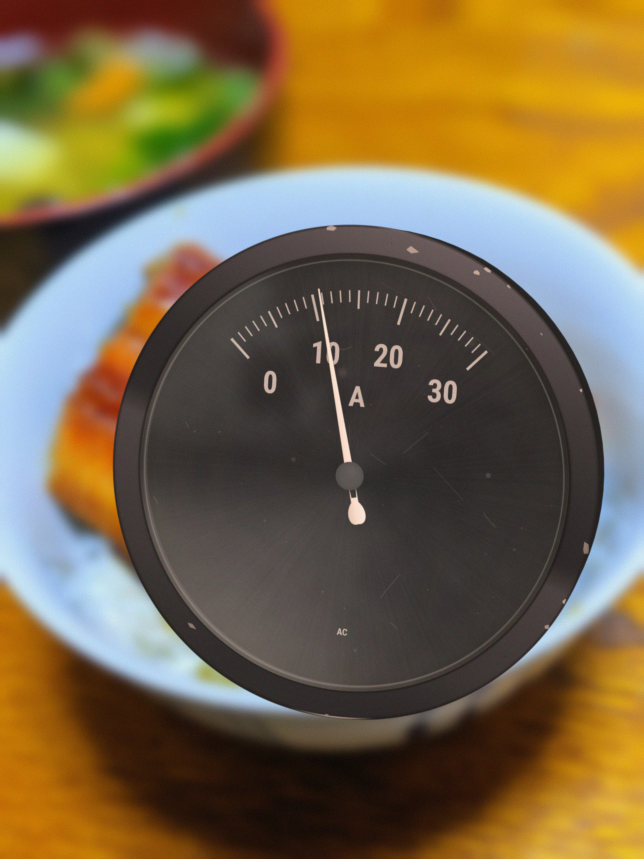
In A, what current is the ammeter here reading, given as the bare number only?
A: 11
